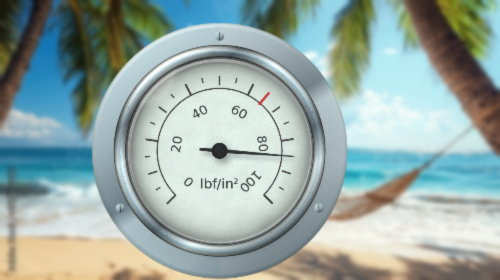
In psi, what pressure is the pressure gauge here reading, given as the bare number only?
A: 85
